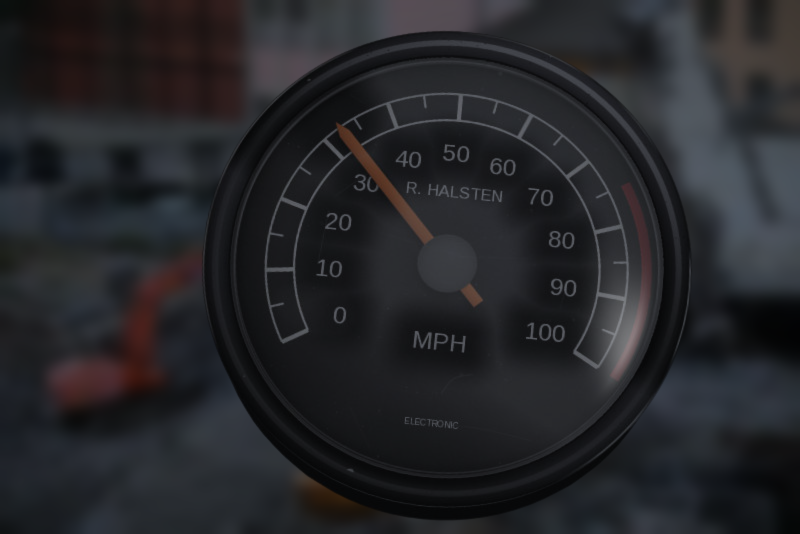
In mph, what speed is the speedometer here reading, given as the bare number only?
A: 32.5
